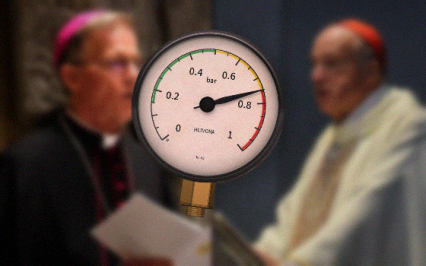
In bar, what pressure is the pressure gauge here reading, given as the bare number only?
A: 0.75
